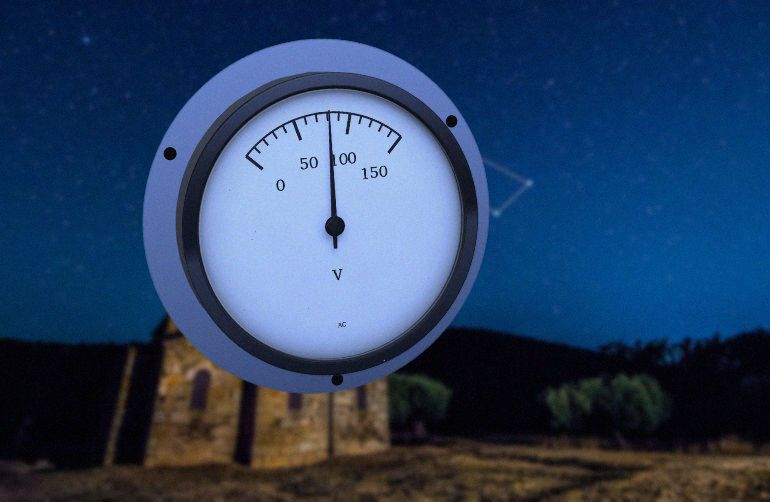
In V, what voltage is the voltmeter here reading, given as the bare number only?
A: 80
